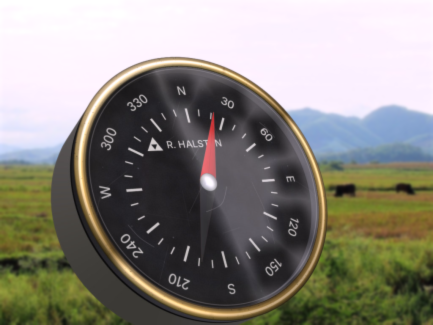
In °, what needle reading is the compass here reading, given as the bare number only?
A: 20
